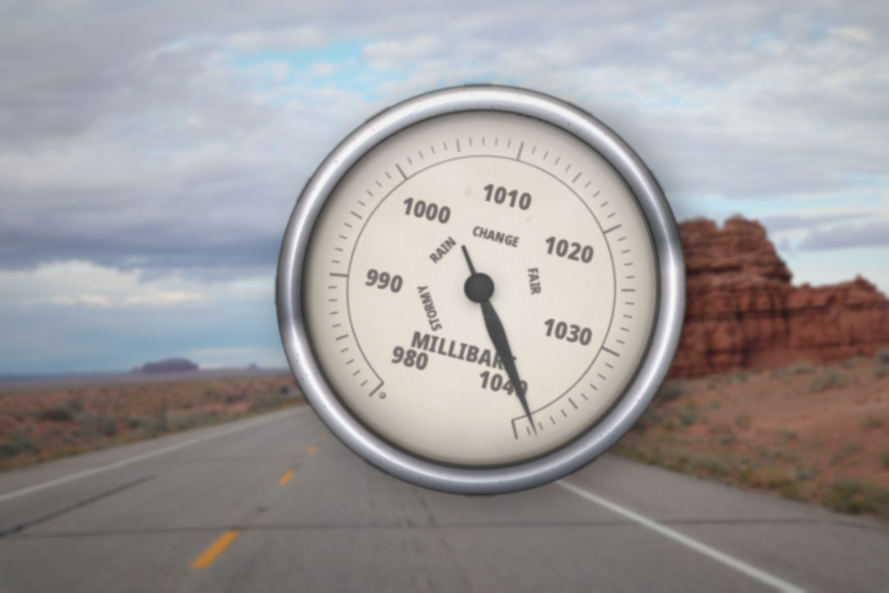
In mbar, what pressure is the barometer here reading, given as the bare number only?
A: 1038.5
